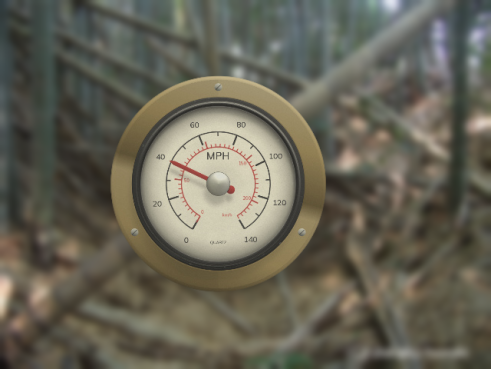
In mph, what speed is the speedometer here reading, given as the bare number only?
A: 40
